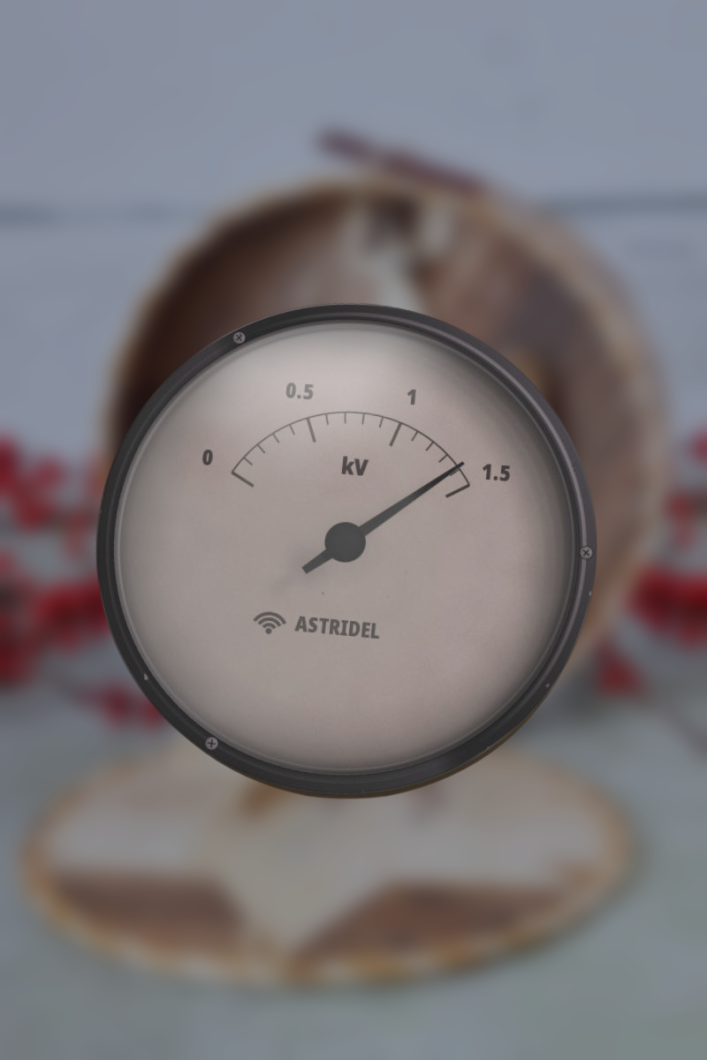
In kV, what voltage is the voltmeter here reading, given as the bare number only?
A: 1.4
